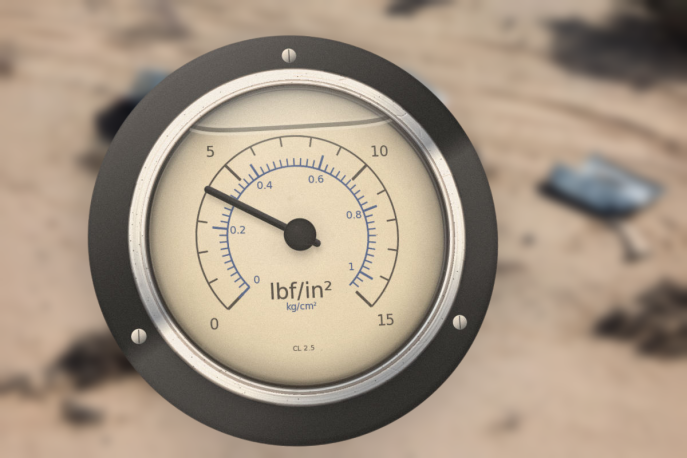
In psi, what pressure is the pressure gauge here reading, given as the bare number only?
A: 4
